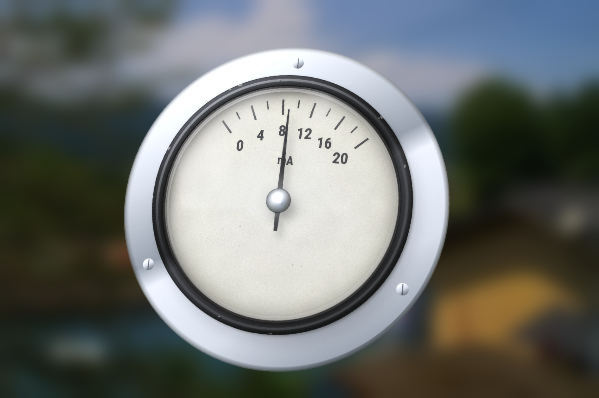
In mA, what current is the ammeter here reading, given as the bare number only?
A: 9
